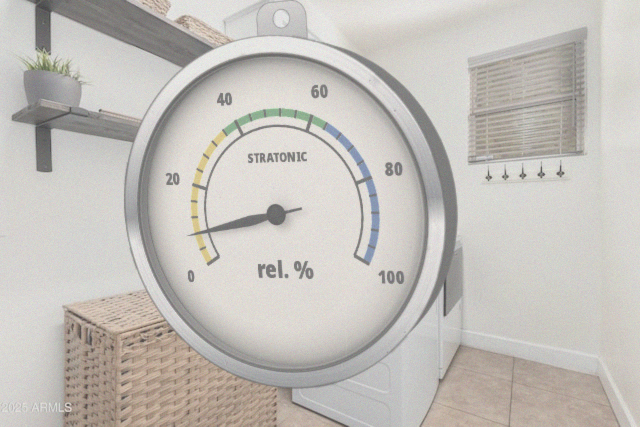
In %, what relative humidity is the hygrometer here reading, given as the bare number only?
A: 8
